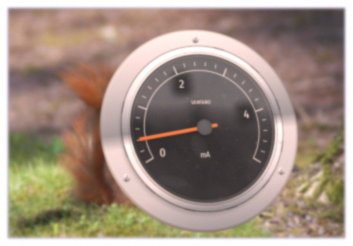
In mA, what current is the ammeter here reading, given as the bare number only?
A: 0.4
